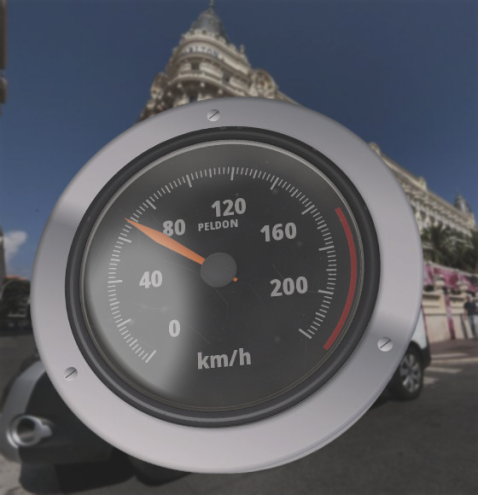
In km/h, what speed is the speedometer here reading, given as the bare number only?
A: 68
